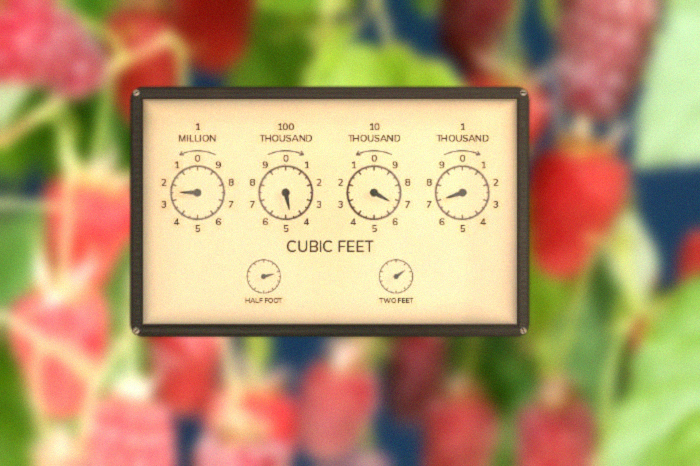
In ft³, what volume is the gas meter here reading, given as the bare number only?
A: 246700
